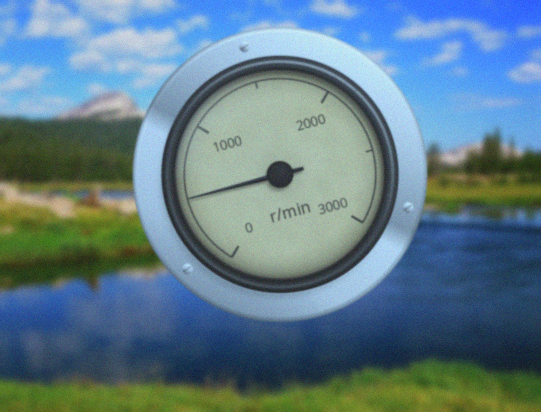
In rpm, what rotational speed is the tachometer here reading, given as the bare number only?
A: 500
